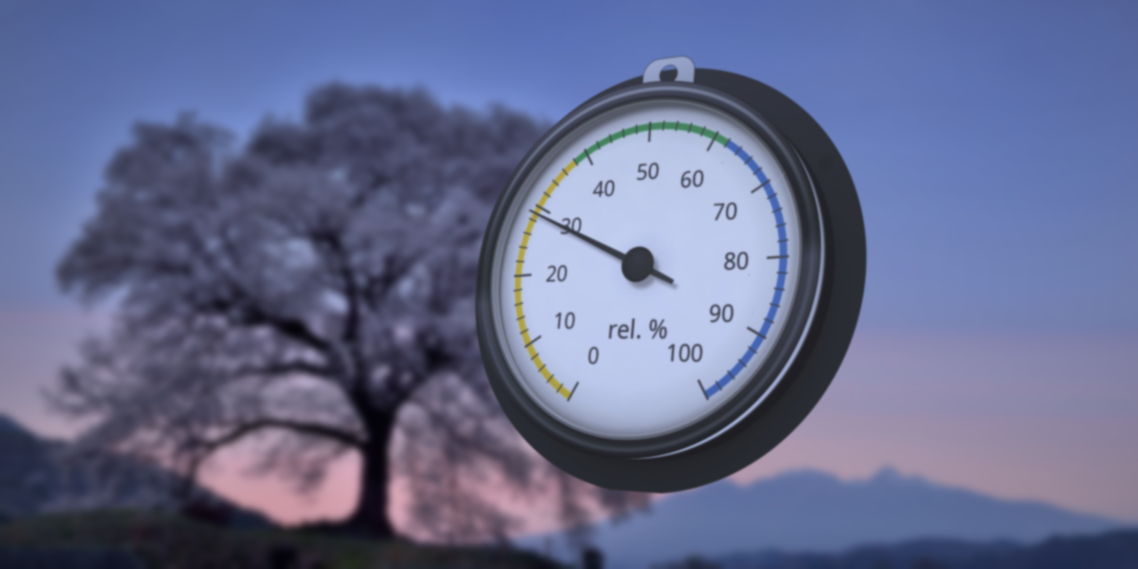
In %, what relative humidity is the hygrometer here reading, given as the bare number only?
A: 29
